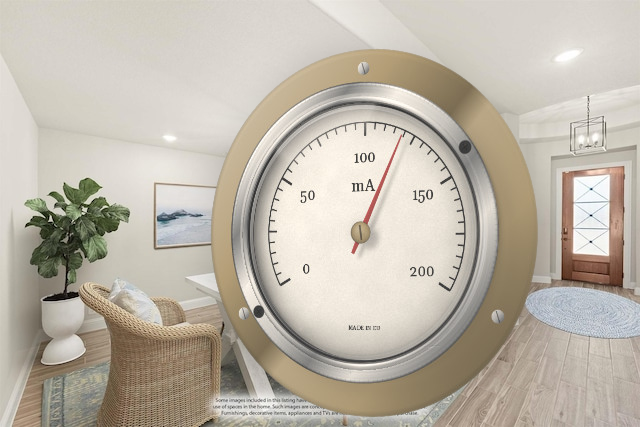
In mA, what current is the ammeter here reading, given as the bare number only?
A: 120
